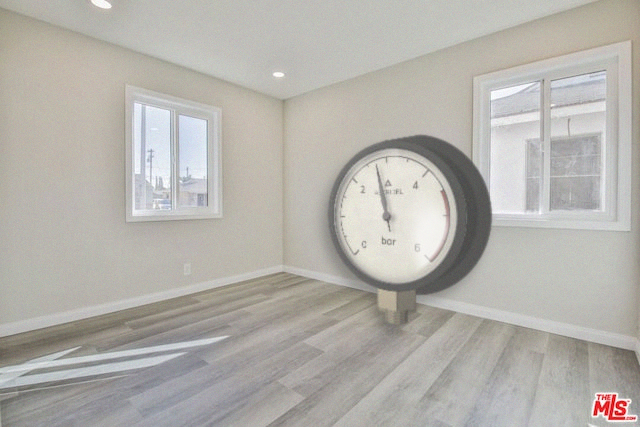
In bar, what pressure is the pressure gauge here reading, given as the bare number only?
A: 2.75
